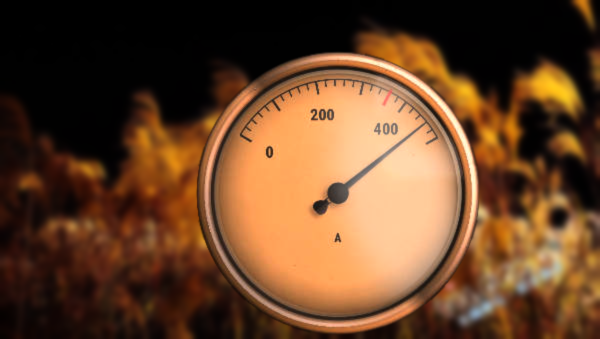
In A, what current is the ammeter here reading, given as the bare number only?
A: 460
